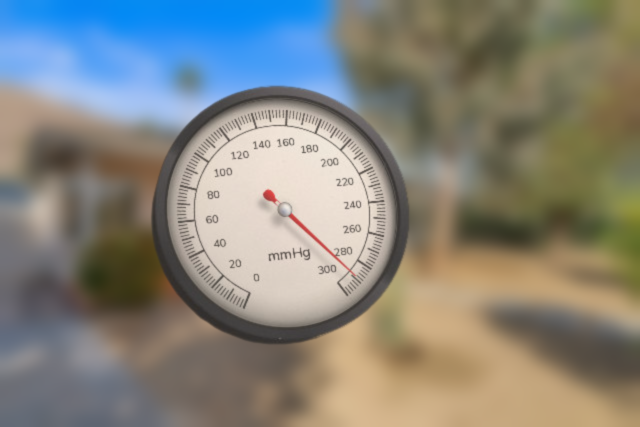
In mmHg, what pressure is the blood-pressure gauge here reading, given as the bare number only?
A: 290
